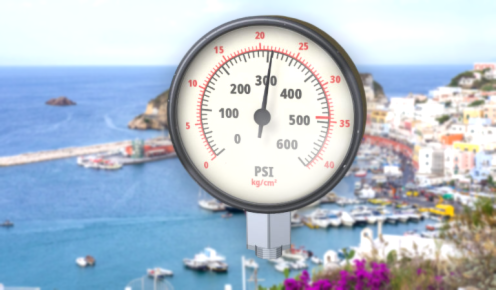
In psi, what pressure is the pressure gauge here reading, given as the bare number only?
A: 310
